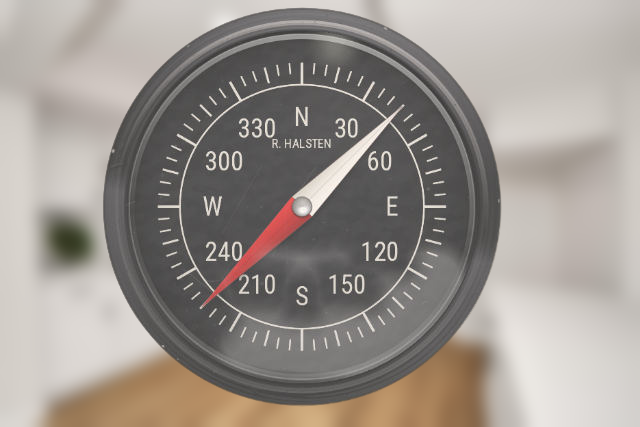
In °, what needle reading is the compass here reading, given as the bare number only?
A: 225
